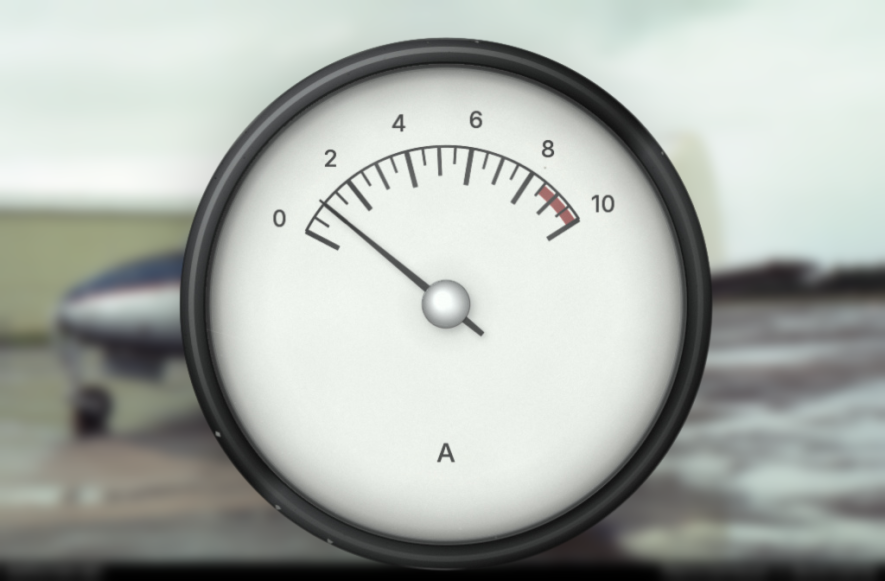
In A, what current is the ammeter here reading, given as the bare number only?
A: 1
